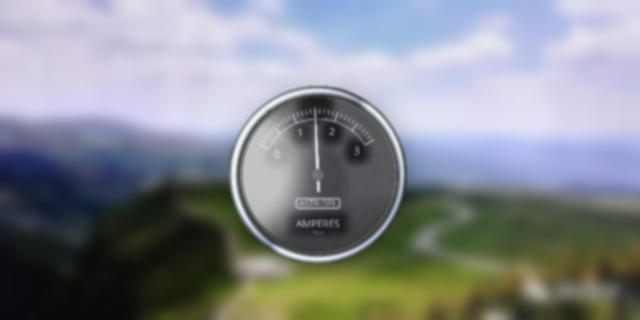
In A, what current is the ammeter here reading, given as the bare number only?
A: 1.5
